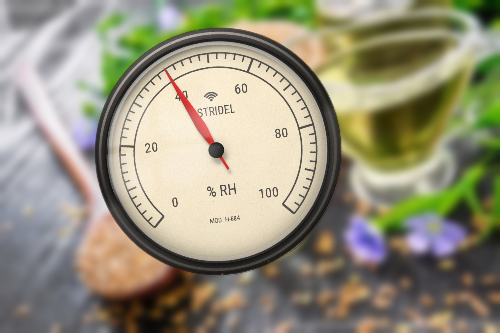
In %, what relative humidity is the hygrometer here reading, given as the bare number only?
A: 40
